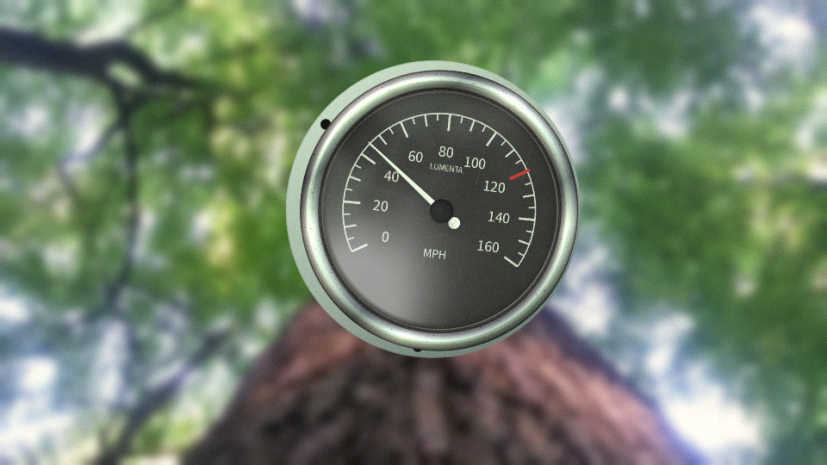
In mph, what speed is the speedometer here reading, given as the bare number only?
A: 45
